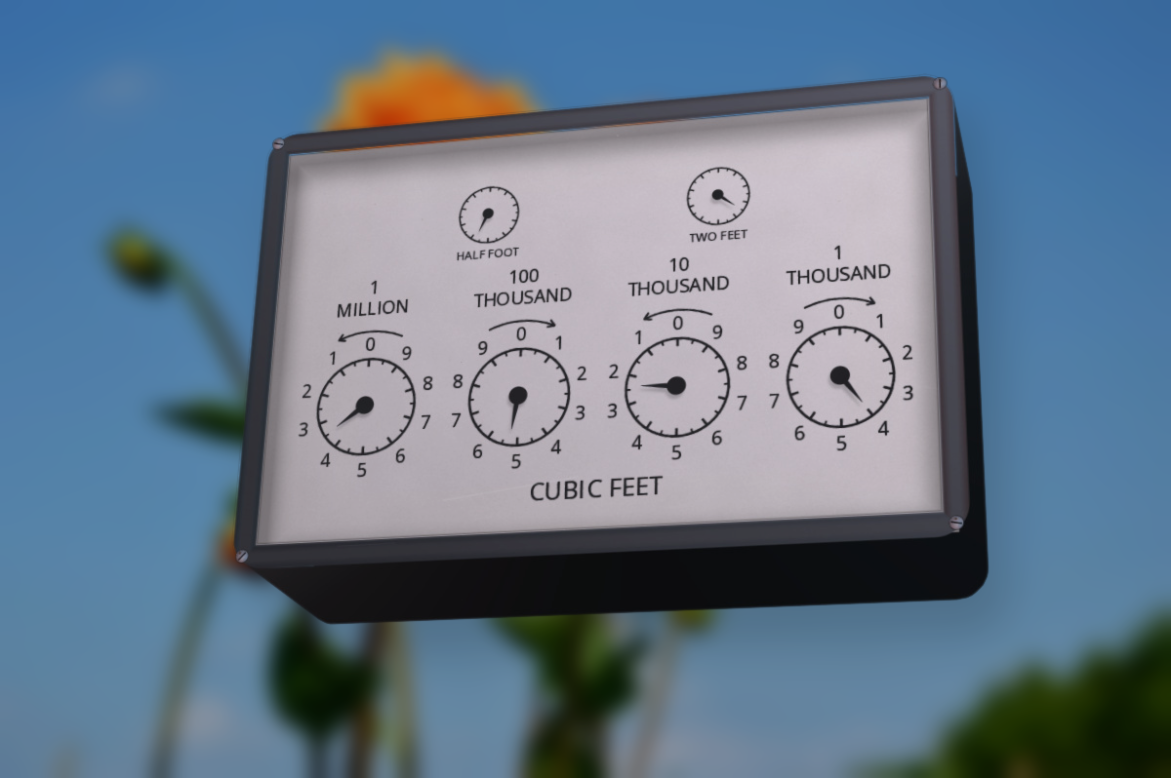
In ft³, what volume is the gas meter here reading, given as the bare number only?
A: 352400
